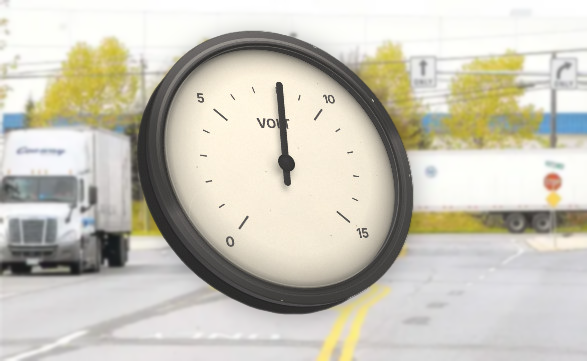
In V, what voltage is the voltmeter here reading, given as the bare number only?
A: 8
